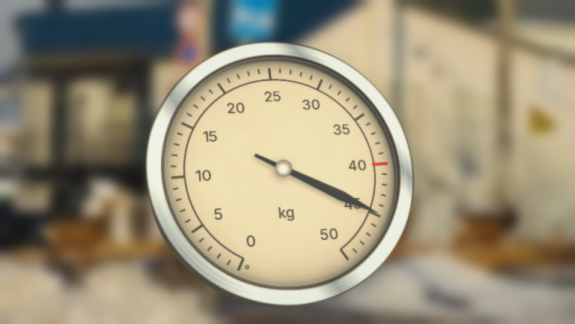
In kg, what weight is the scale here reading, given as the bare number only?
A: 45
